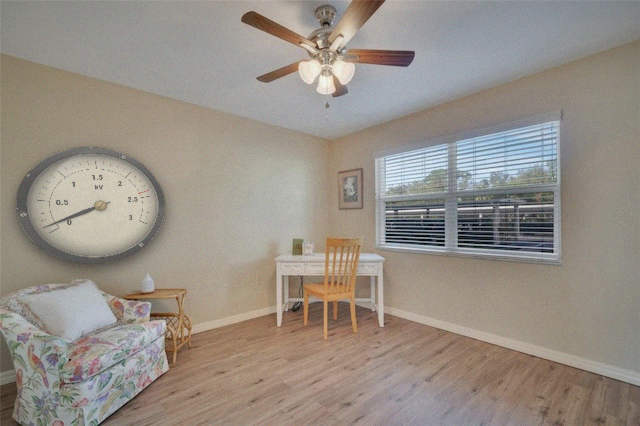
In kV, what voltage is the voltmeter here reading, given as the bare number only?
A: 0.1
